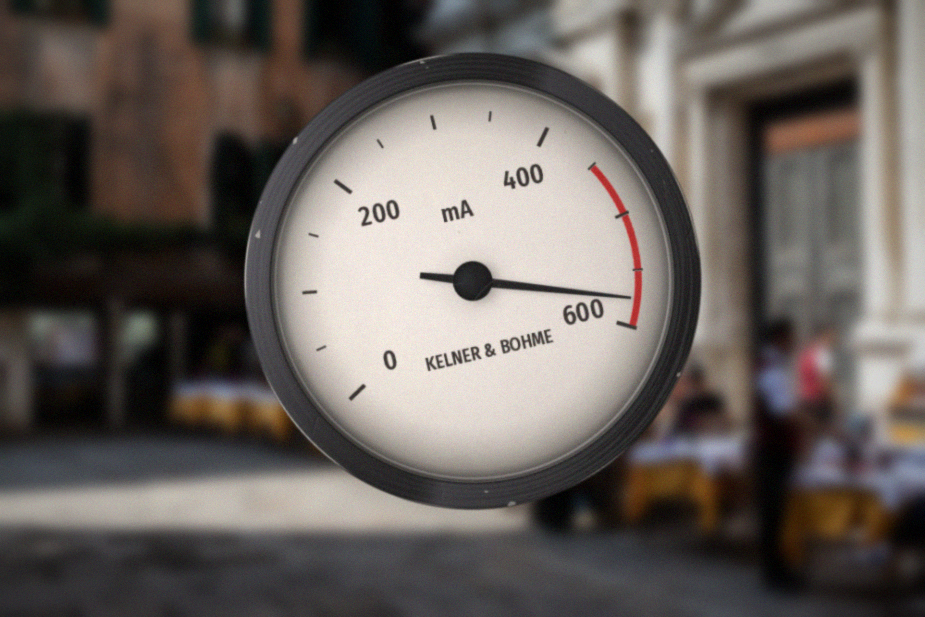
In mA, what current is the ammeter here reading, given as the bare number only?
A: 575
